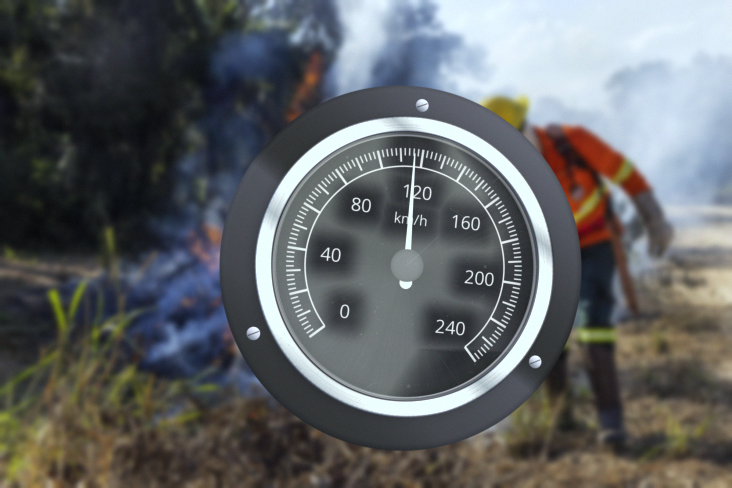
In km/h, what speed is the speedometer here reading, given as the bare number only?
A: 116
